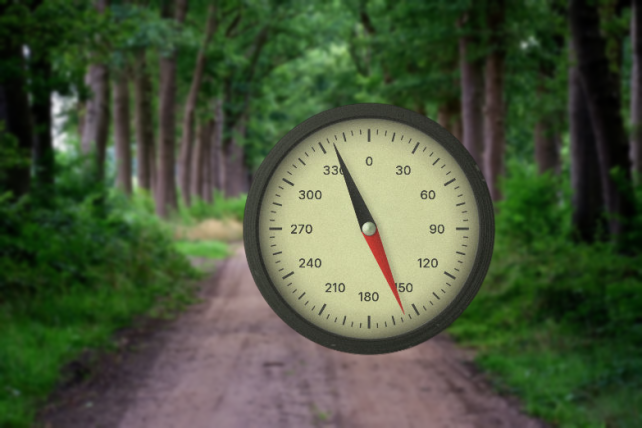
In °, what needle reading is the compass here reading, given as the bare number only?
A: 157.5
